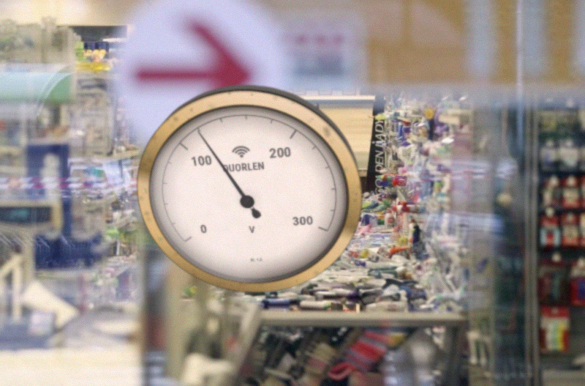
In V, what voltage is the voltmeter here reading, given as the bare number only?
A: 120
